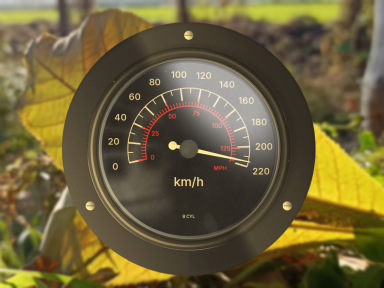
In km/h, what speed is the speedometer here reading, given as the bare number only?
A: 215
